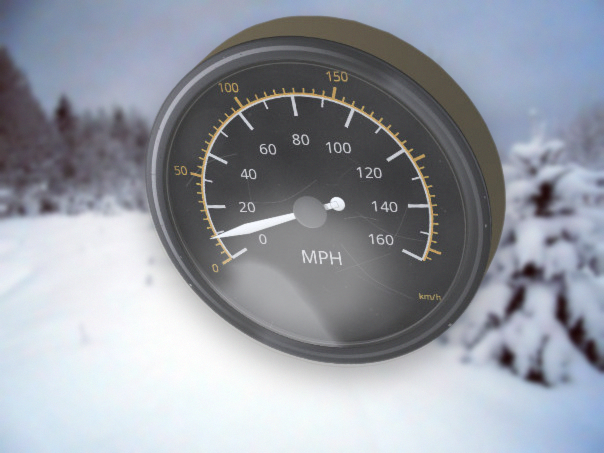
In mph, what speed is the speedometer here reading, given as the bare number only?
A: 10
